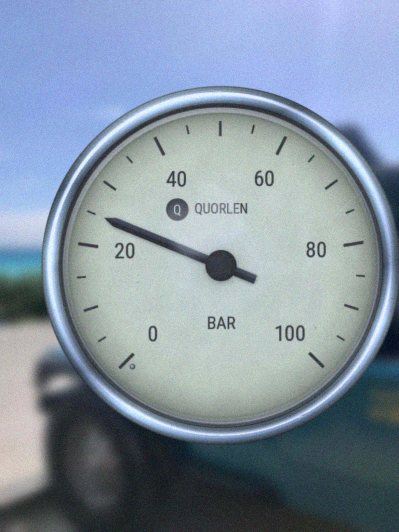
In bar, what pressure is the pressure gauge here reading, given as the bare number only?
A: 25
